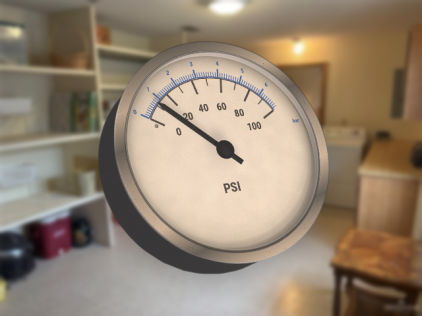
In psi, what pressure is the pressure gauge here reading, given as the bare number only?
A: 10
